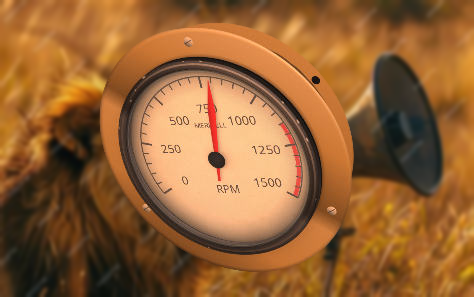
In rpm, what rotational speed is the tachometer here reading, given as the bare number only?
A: 800
